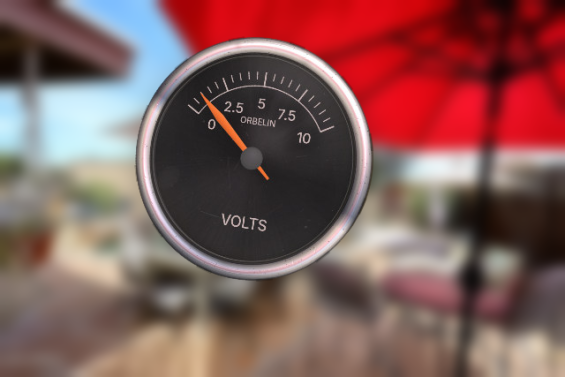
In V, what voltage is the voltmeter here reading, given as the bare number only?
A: 1
